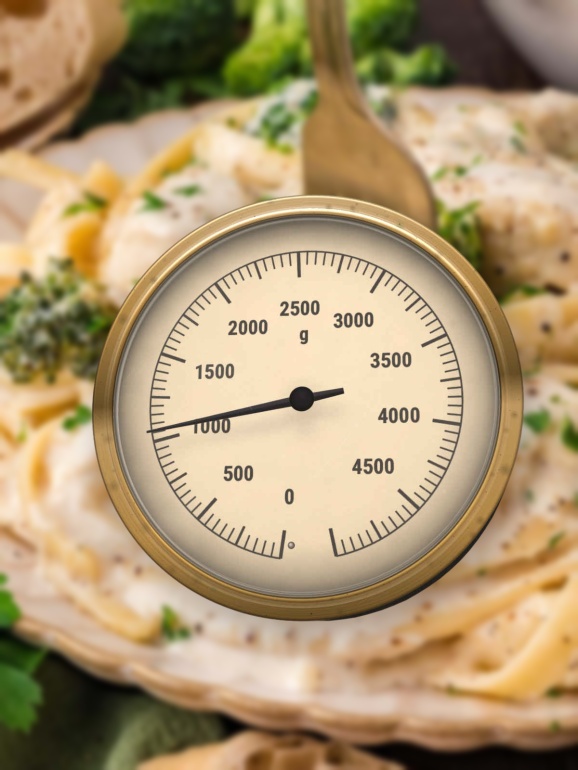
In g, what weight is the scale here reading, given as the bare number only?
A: 1050
